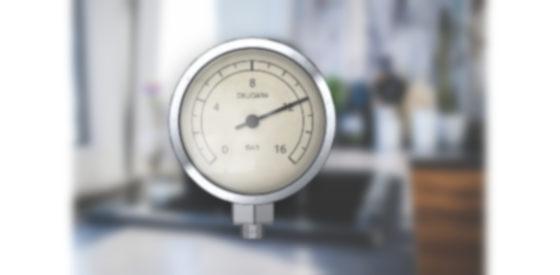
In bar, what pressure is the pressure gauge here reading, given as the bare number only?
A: 12
